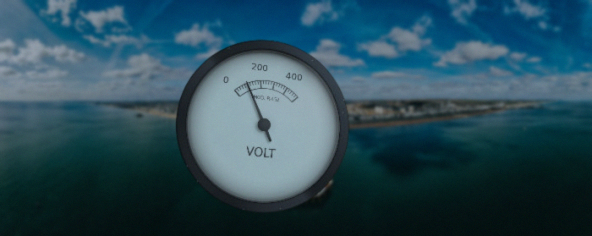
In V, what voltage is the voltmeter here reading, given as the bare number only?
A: 100
